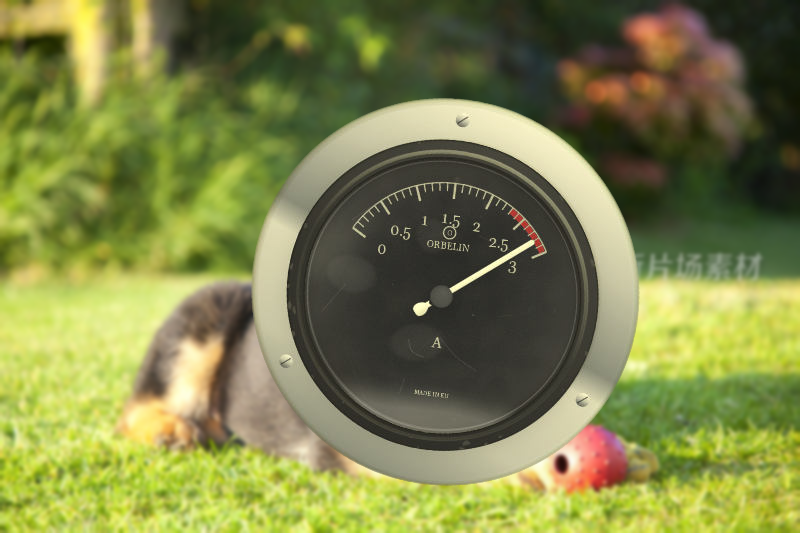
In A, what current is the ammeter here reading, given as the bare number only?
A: 2.8
